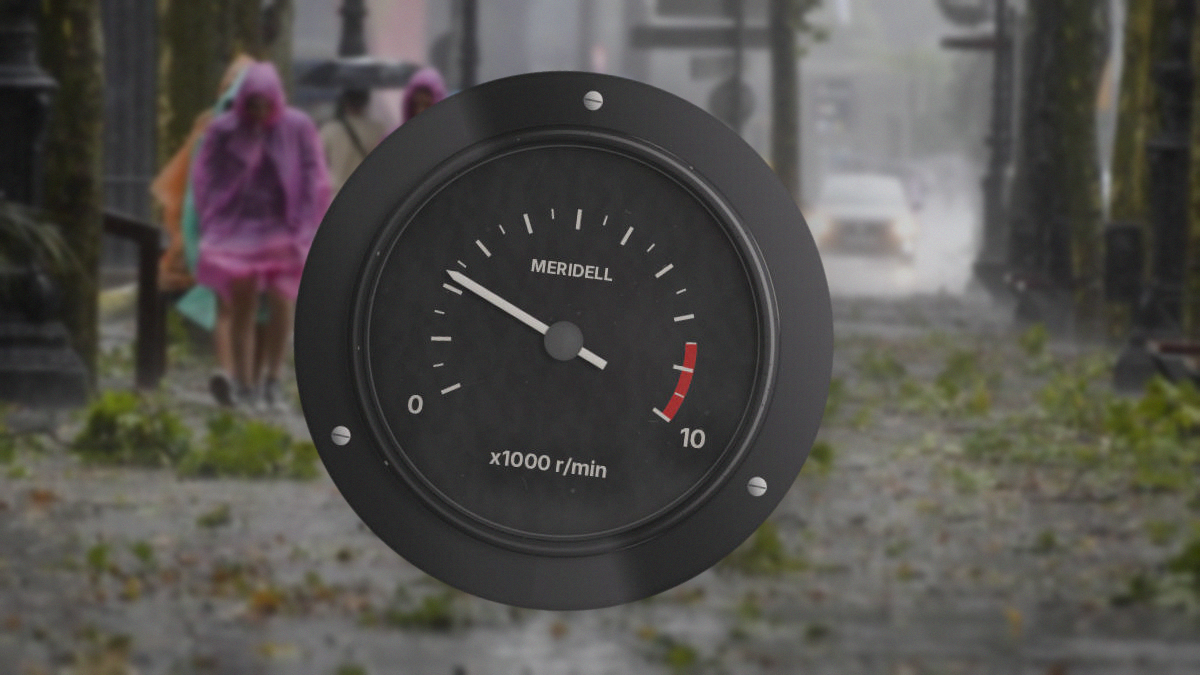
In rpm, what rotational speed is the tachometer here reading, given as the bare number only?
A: 2250
